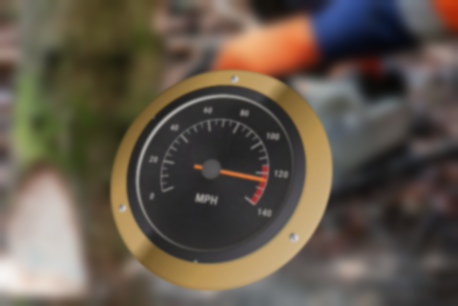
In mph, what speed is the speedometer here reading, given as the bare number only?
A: 125
